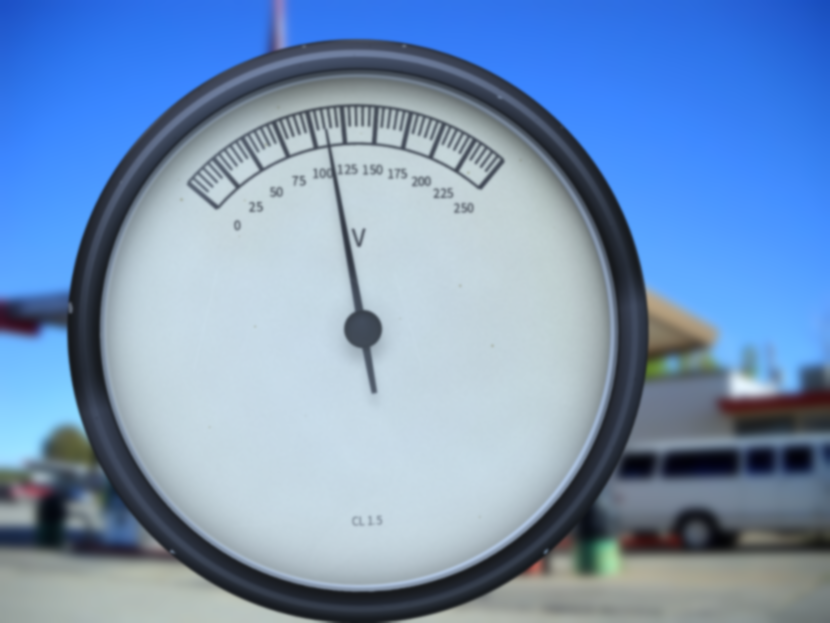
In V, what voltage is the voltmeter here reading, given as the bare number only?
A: 110
